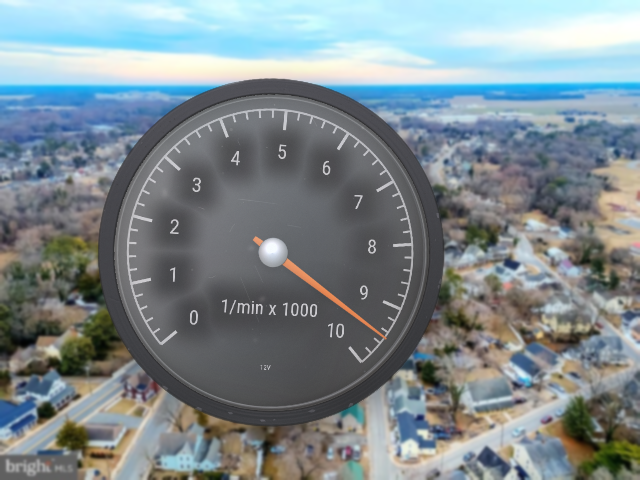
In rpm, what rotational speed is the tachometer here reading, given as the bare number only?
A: 9500
